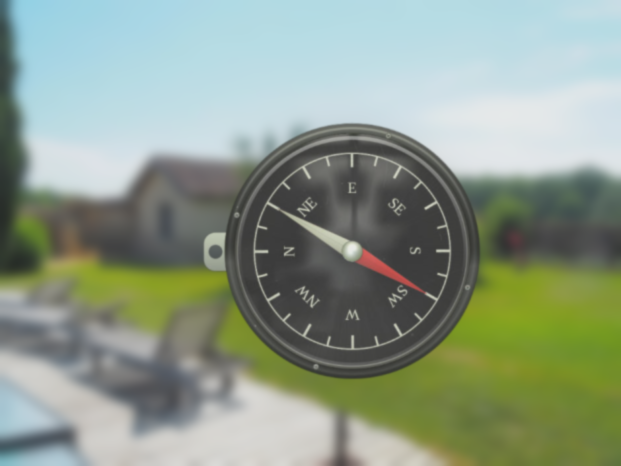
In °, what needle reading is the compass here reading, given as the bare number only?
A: 210
